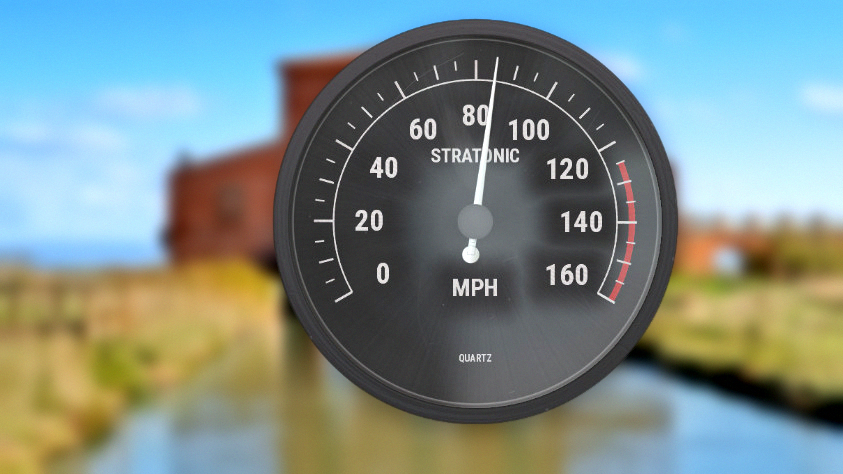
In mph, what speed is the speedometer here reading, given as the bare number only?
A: 85
